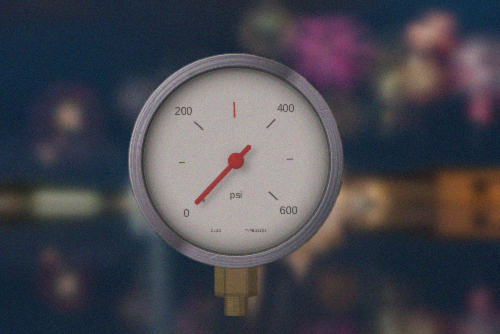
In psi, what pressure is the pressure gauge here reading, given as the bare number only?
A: 0
